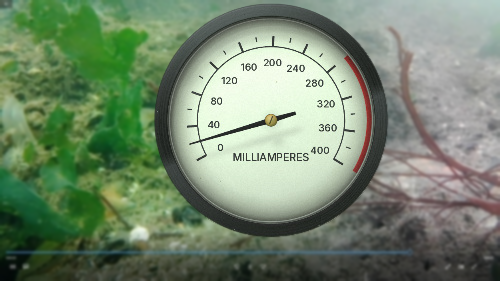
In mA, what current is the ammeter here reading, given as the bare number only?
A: 20
